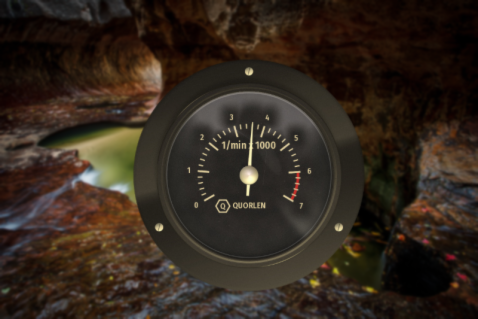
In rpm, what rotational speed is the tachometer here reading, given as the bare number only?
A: 3600
